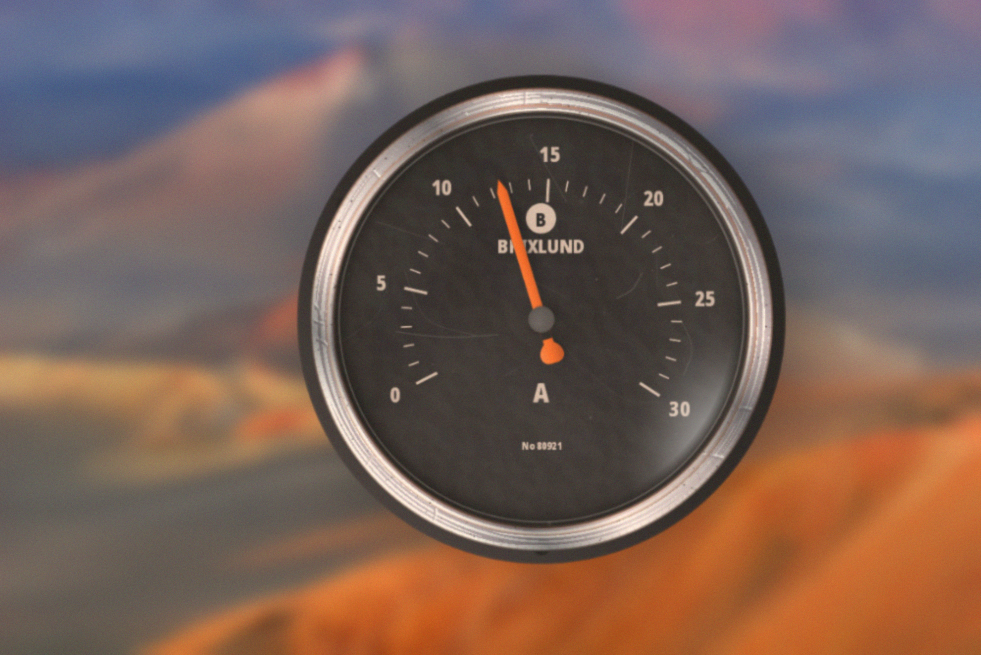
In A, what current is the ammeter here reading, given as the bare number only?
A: 12.5
